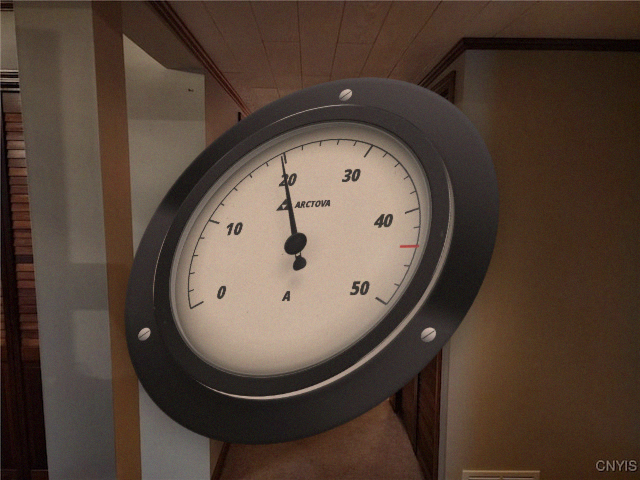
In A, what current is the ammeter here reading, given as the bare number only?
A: 20
